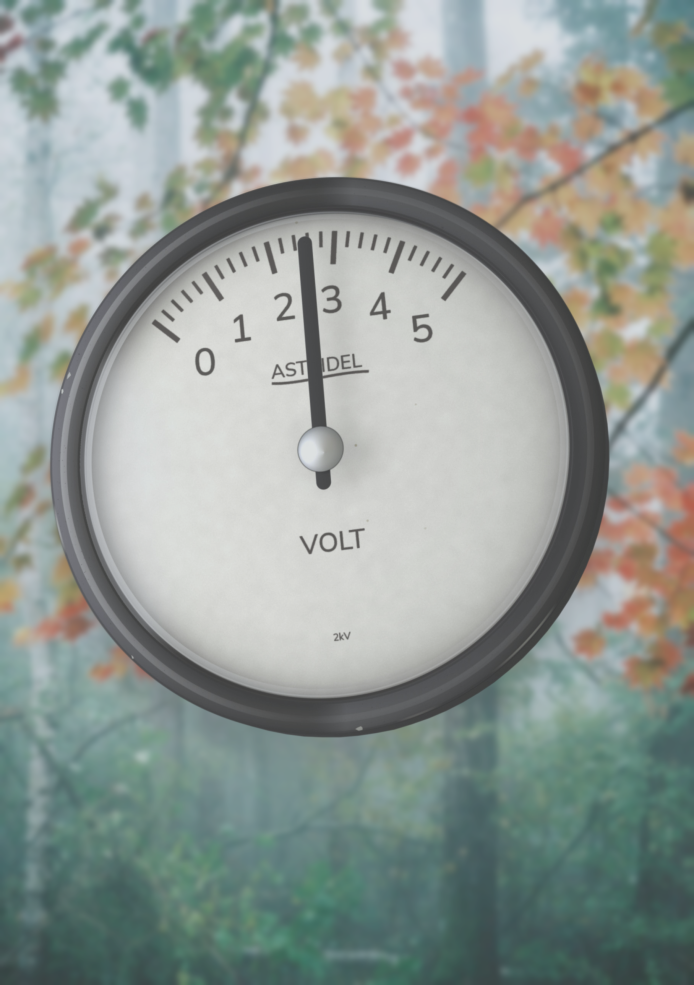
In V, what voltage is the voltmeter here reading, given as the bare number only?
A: 2.6
